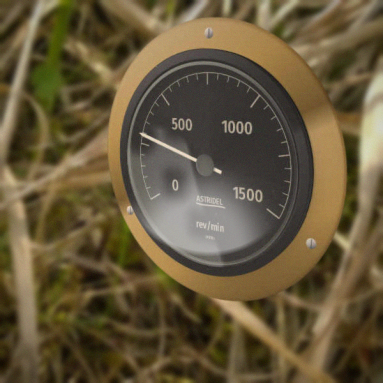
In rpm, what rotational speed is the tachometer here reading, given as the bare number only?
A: 300
